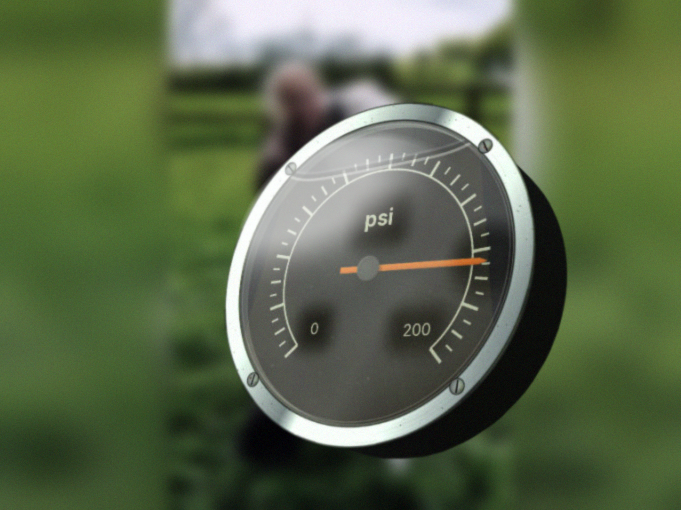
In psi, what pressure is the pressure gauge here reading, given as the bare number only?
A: 165
